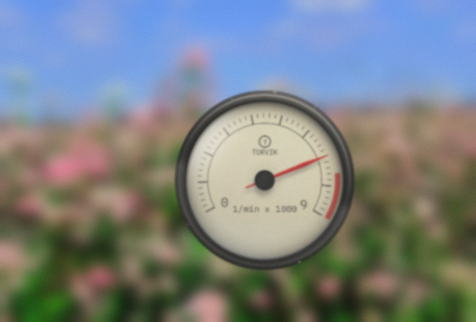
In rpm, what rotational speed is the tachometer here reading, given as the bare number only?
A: 7000
